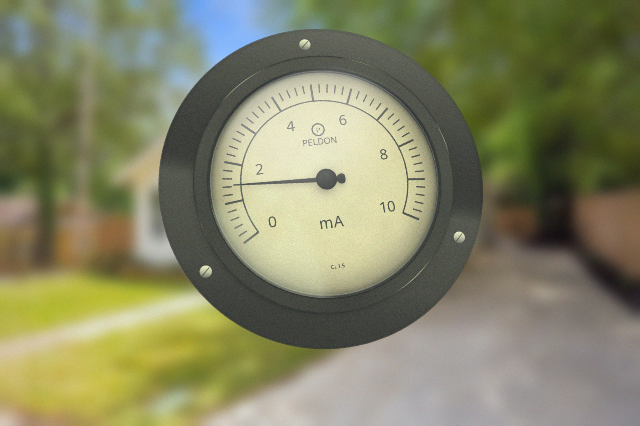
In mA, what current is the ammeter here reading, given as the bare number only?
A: 1.4
